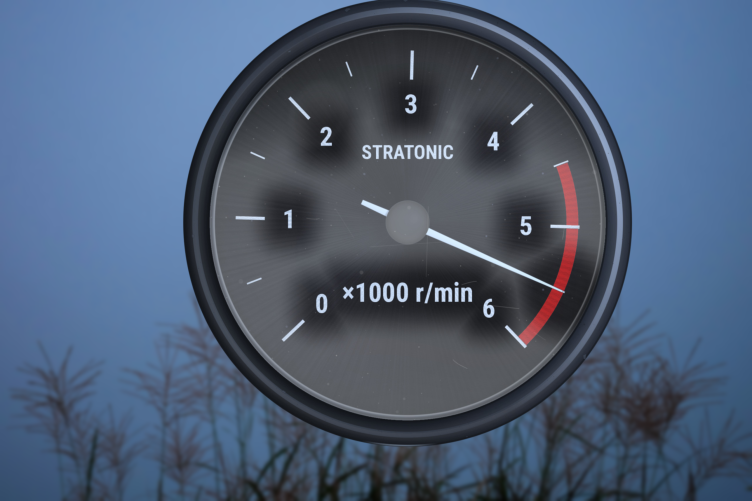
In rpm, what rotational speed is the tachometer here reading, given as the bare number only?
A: 5500
